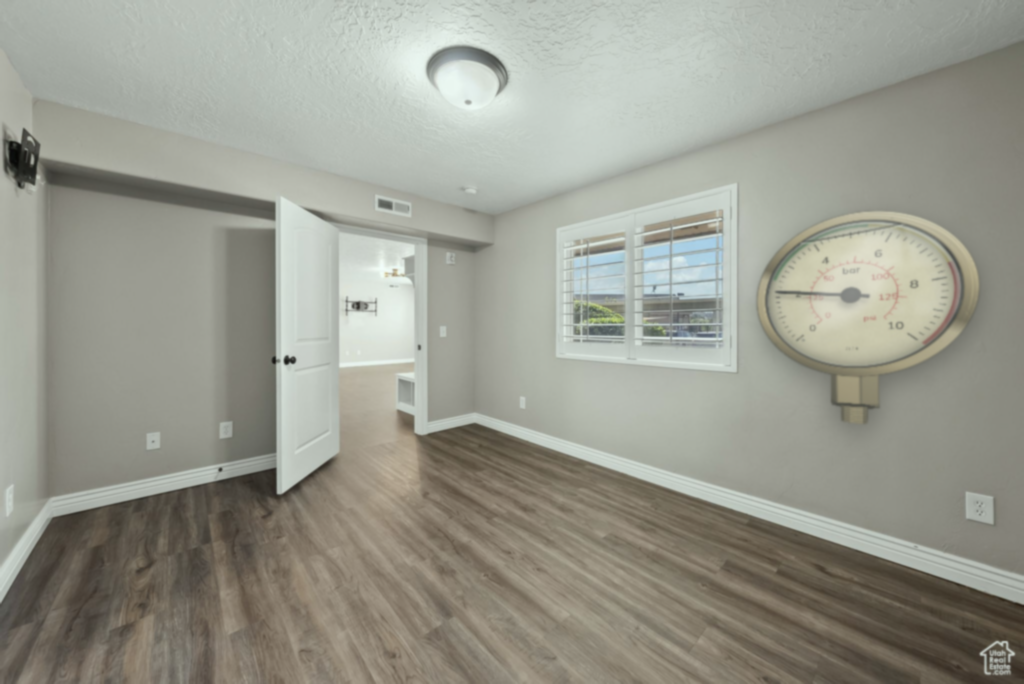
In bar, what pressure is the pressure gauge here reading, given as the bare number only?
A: 2
